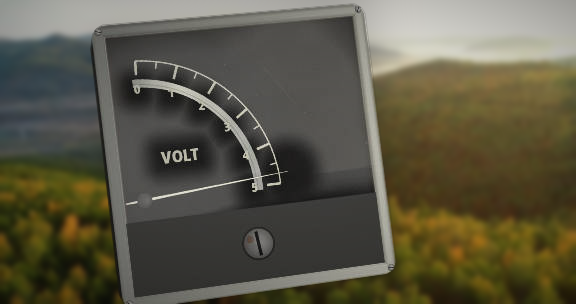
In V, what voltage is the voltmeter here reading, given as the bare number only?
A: 4.75
